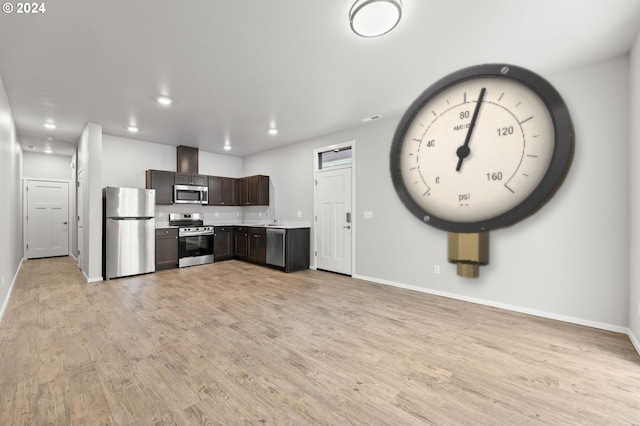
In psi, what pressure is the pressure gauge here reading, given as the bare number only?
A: 90
